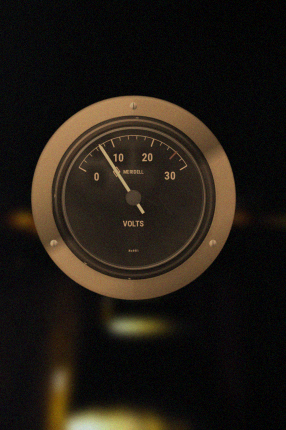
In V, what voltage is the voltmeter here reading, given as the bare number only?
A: 7
